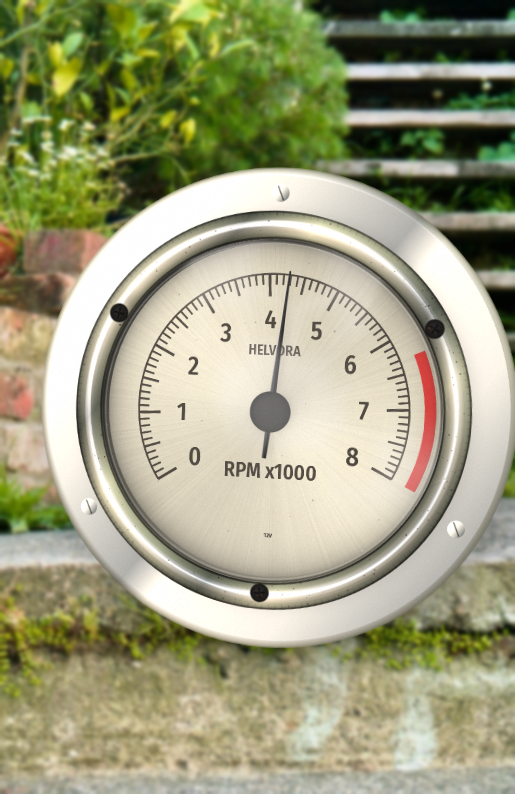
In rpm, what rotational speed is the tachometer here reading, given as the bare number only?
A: 4300
